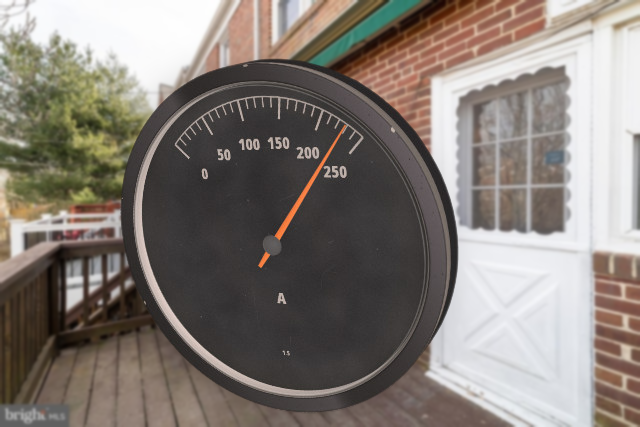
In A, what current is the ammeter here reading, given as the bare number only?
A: 230
